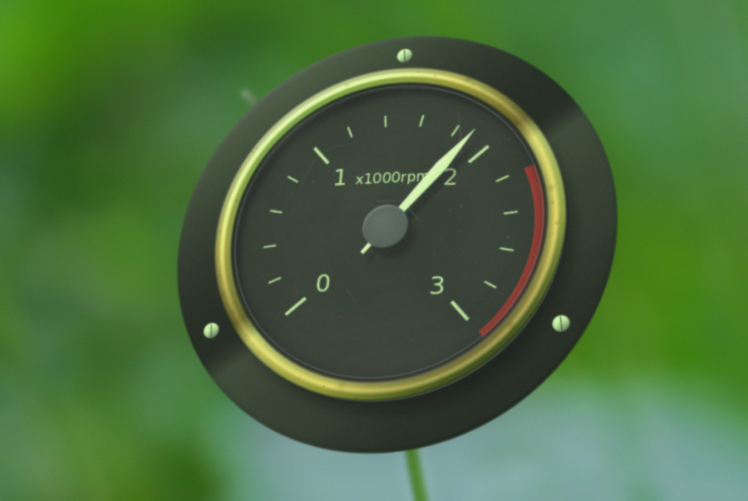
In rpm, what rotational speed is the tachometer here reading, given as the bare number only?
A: 1900
